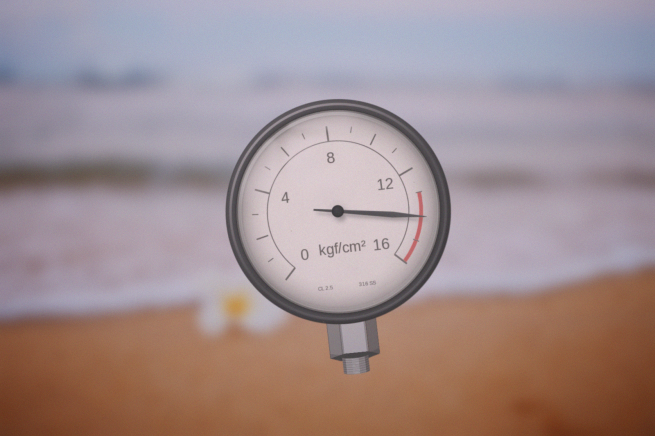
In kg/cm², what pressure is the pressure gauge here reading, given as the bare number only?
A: 14
